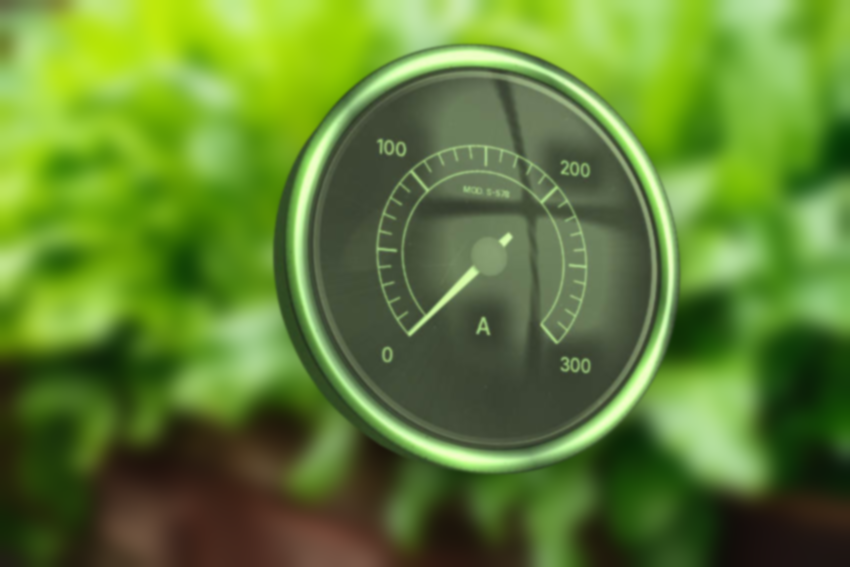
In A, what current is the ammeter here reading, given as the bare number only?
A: 0
